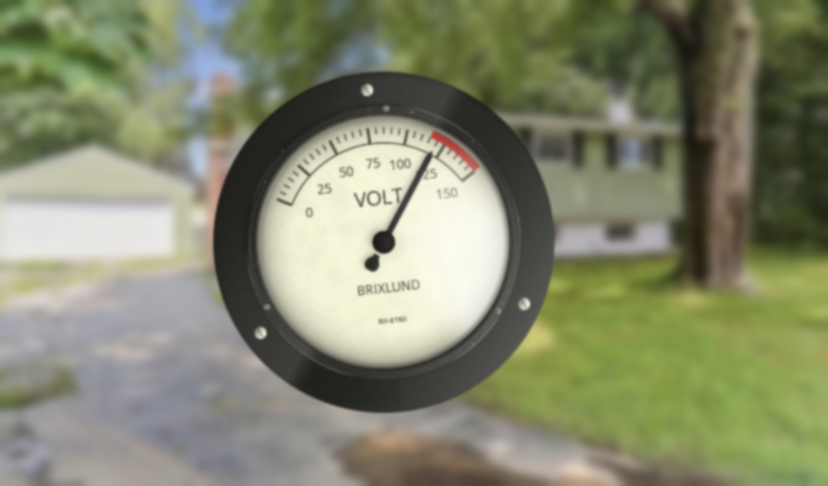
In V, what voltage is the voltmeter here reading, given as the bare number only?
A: 120
